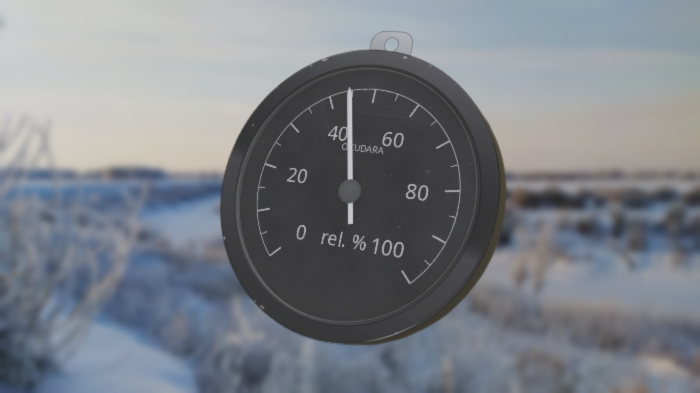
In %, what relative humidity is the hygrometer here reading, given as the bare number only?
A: 45
